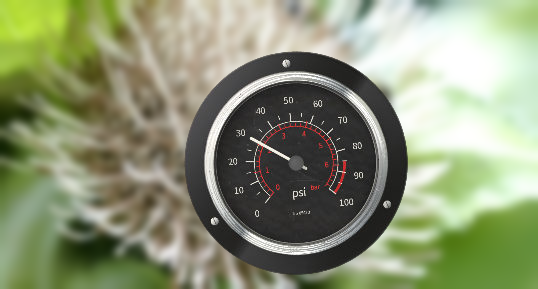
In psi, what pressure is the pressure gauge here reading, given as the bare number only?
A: 30
